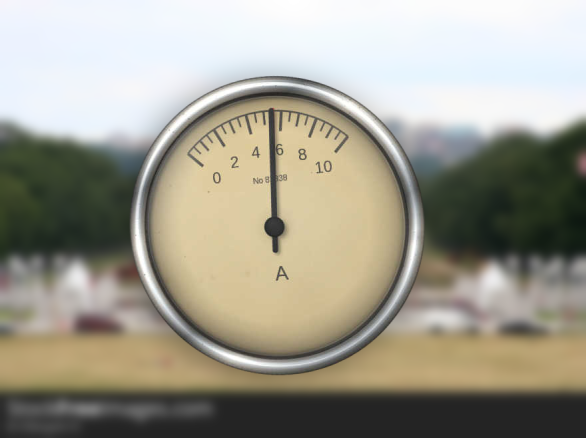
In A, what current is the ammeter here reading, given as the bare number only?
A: 5.5
